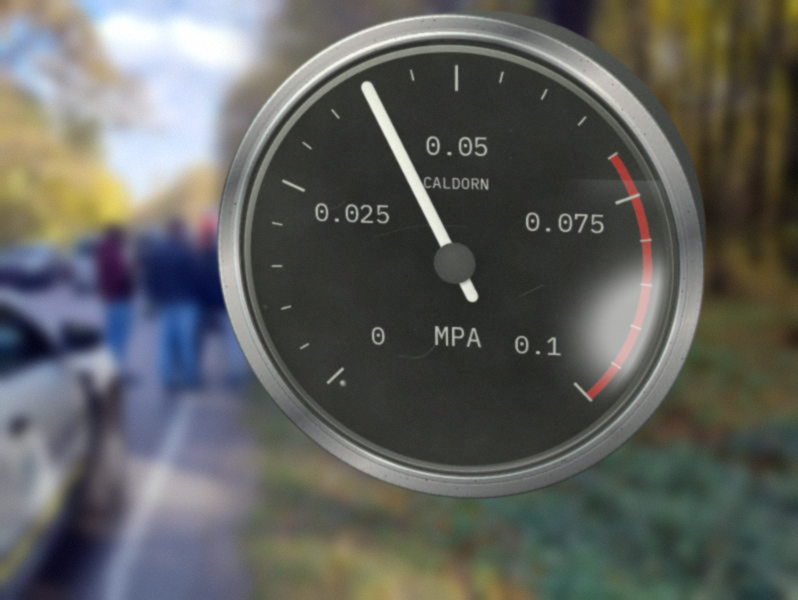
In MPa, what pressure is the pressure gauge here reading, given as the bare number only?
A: 0.04
